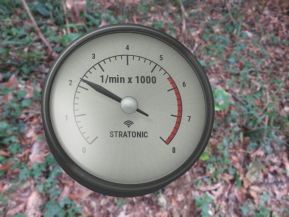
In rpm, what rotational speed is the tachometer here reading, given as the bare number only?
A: 2200
